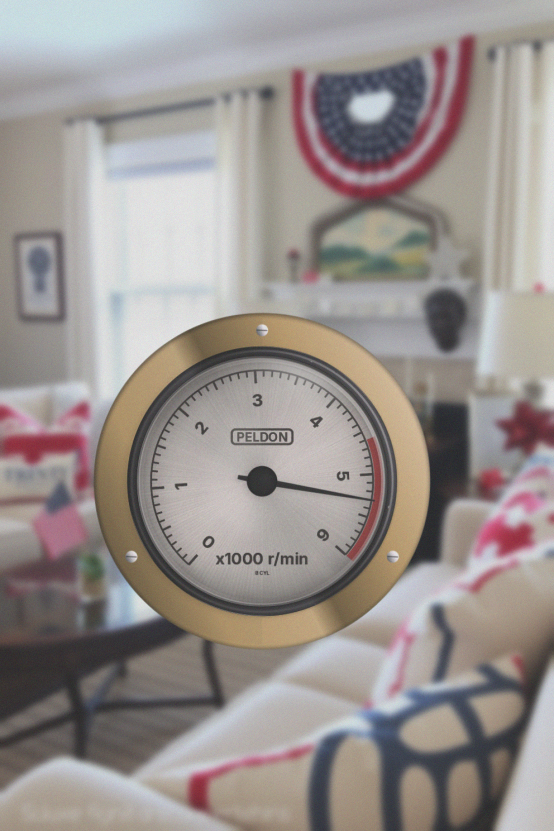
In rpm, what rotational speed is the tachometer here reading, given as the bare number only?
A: 5300
